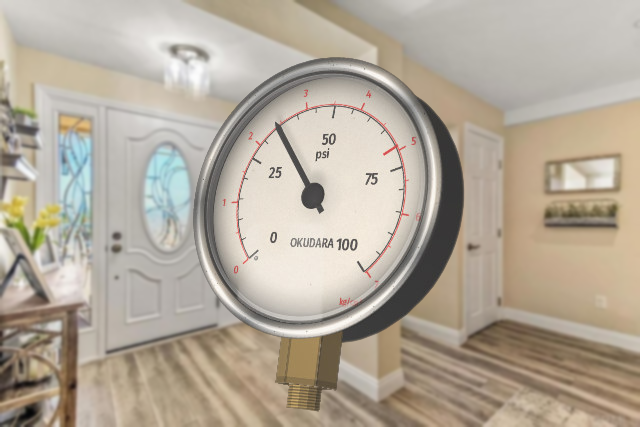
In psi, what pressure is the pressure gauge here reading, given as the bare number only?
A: 35
